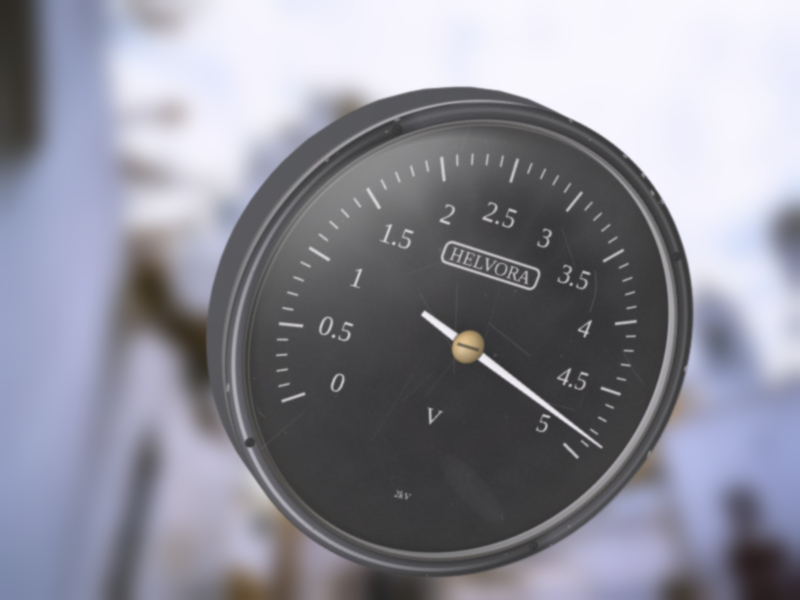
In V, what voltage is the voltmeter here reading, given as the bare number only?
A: 4.85
